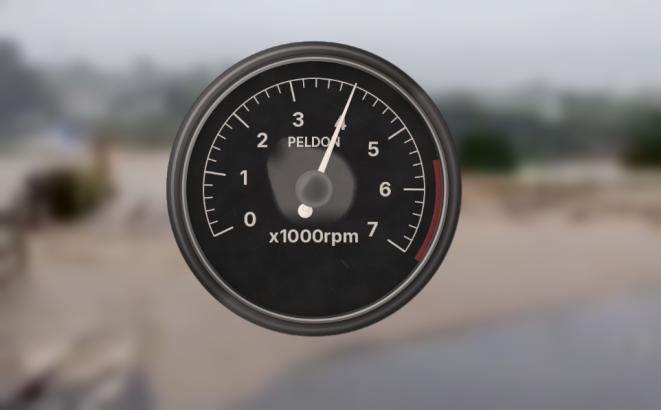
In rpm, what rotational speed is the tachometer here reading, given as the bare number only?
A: 4000
